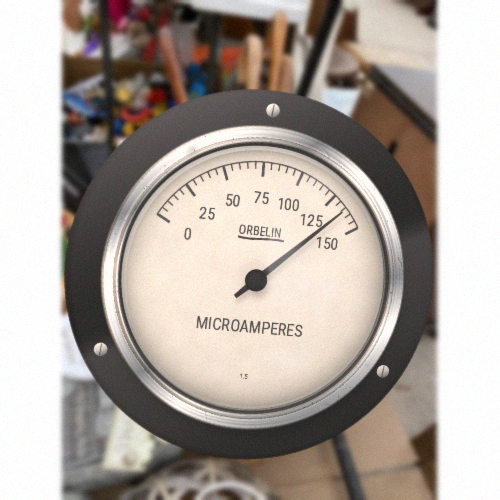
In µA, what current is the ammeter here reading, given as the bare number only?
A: 135
